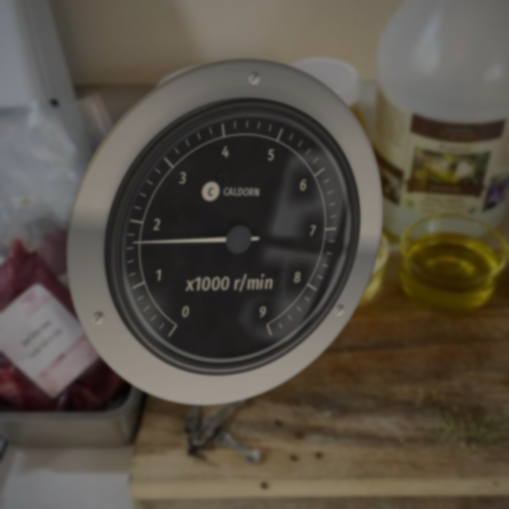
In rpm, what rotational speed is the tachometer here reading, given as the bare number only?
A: 1700
